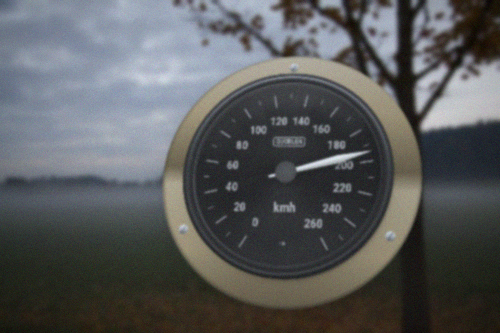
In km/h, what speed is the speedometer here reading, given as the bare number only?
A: 195
